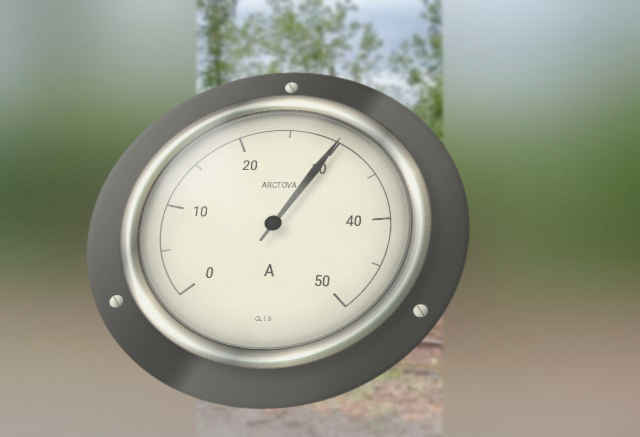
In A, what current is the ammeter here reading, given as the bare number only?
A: 30
